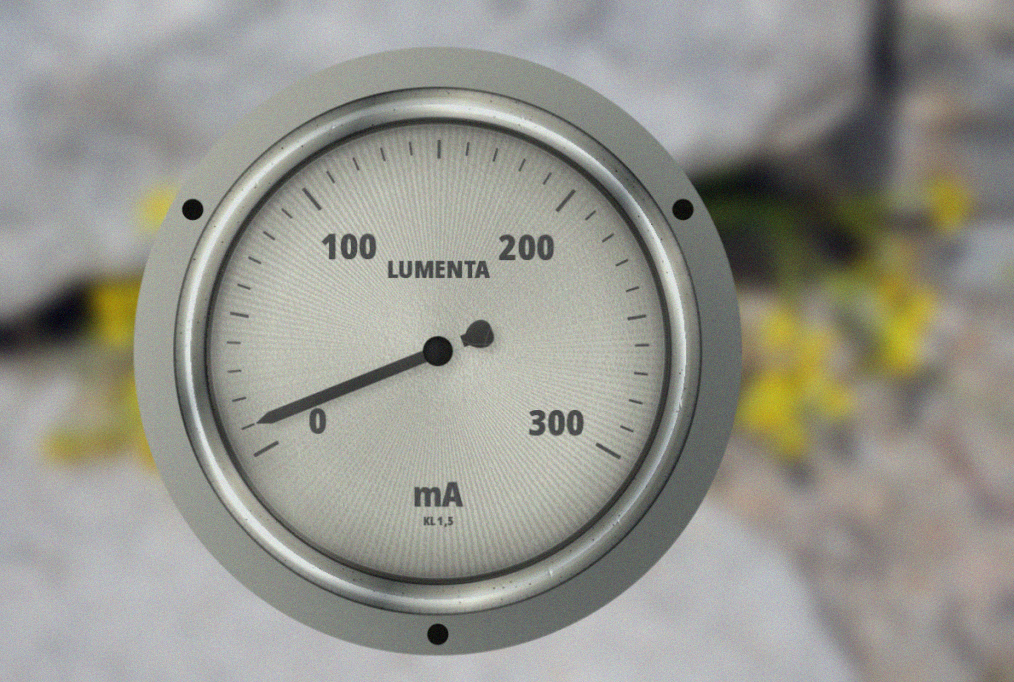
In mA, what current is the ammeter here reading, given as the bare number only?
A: 10
